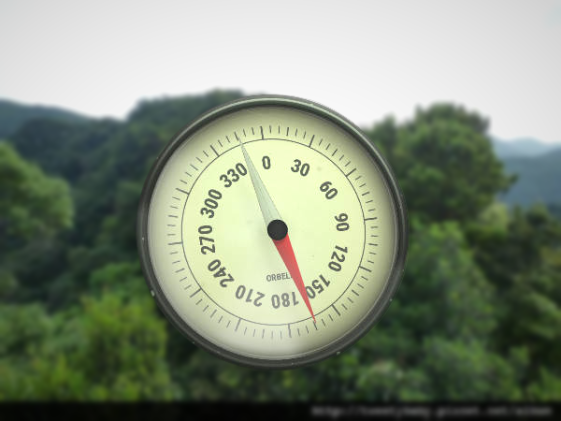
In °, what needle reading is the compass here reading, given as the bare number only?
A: 165
